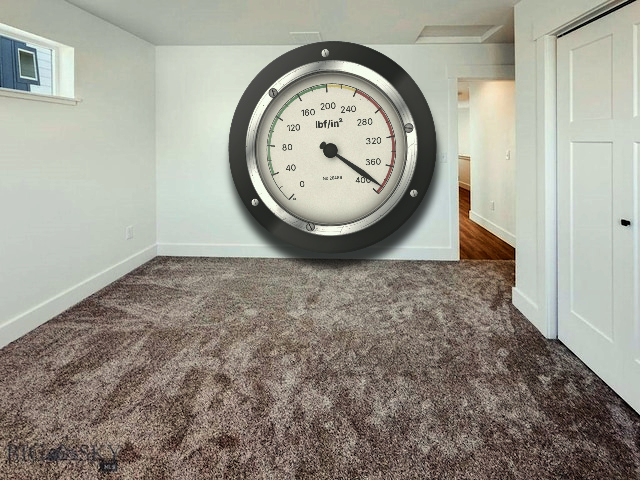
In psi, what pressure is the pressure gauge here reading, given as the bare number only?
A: 390
